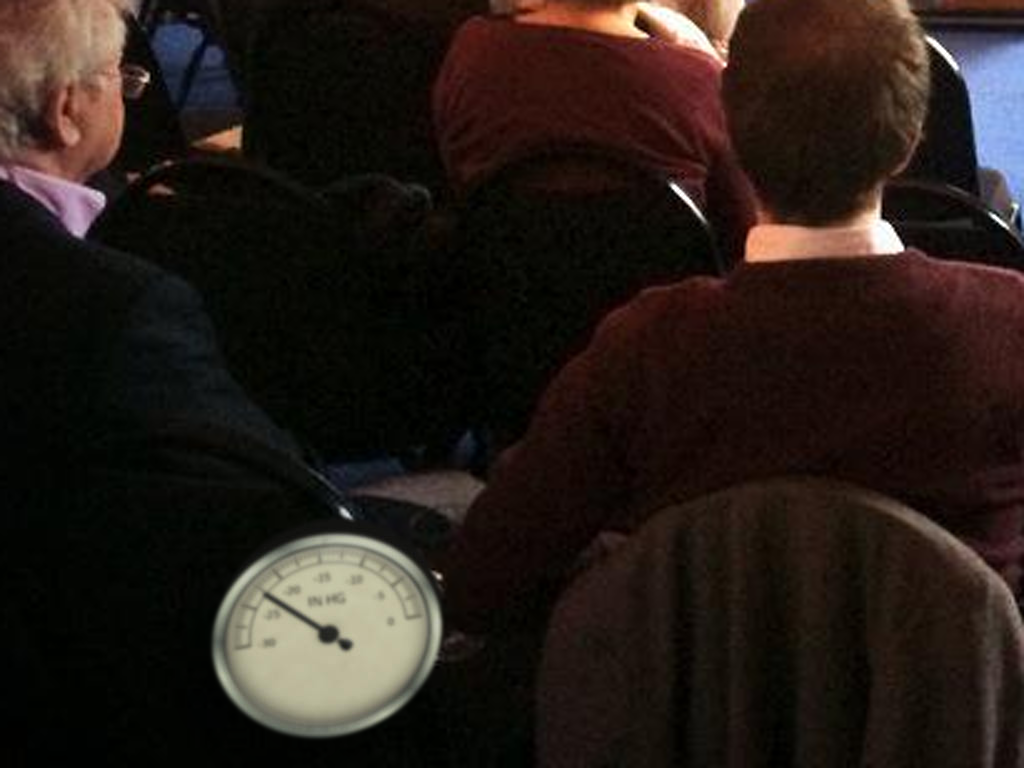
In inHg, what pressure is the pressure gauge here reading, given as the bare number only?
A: -22.5
